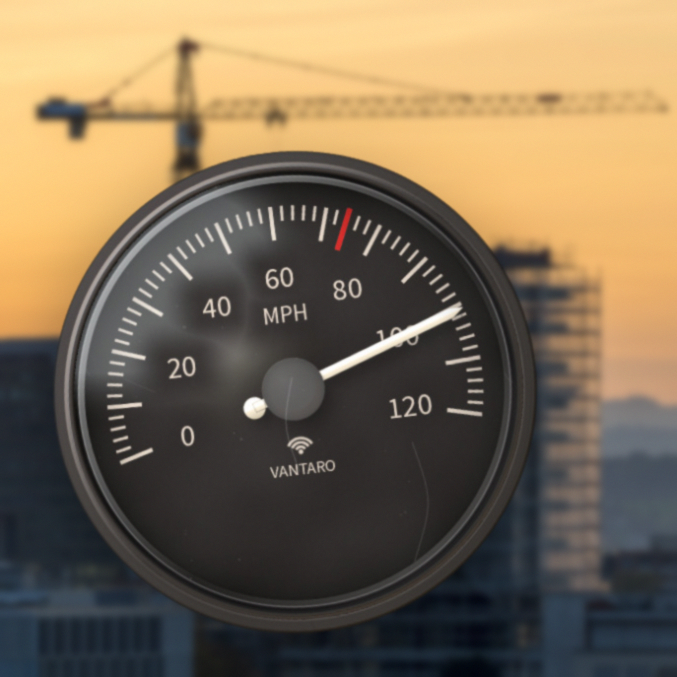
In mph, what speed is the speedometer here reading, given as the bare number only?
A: 101
